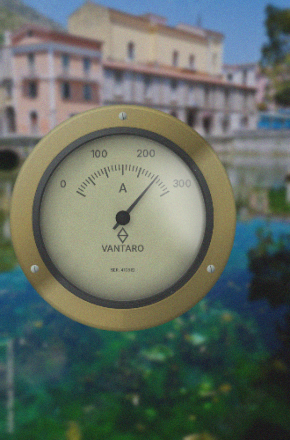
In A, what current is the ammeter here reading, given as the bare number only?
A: 250
